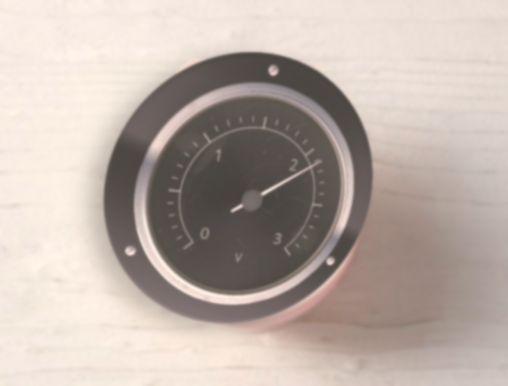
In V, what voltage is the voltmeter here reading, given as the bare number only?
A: 2.1
